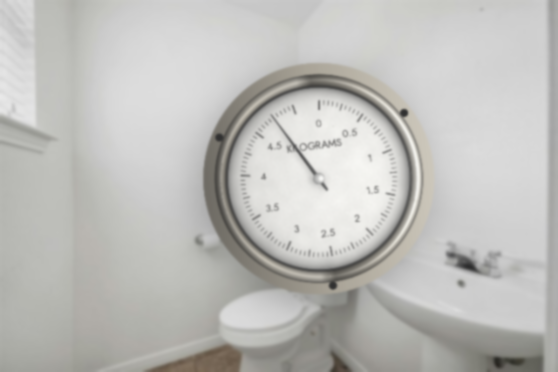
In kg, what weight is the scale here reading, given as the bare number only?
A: 4.75
